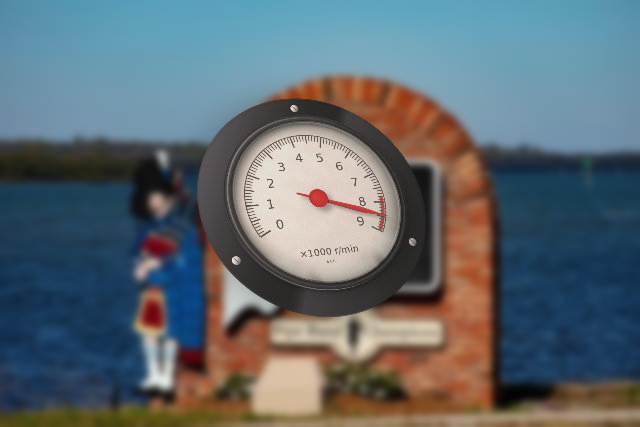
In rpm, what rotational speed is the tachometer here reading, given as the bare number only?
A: 8500
